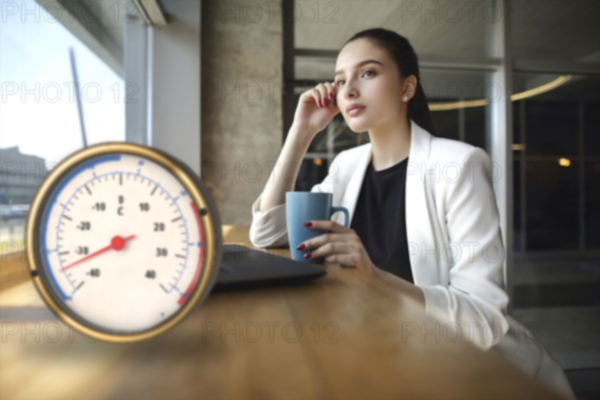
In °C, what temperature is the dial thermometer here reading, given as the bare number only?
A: -34
